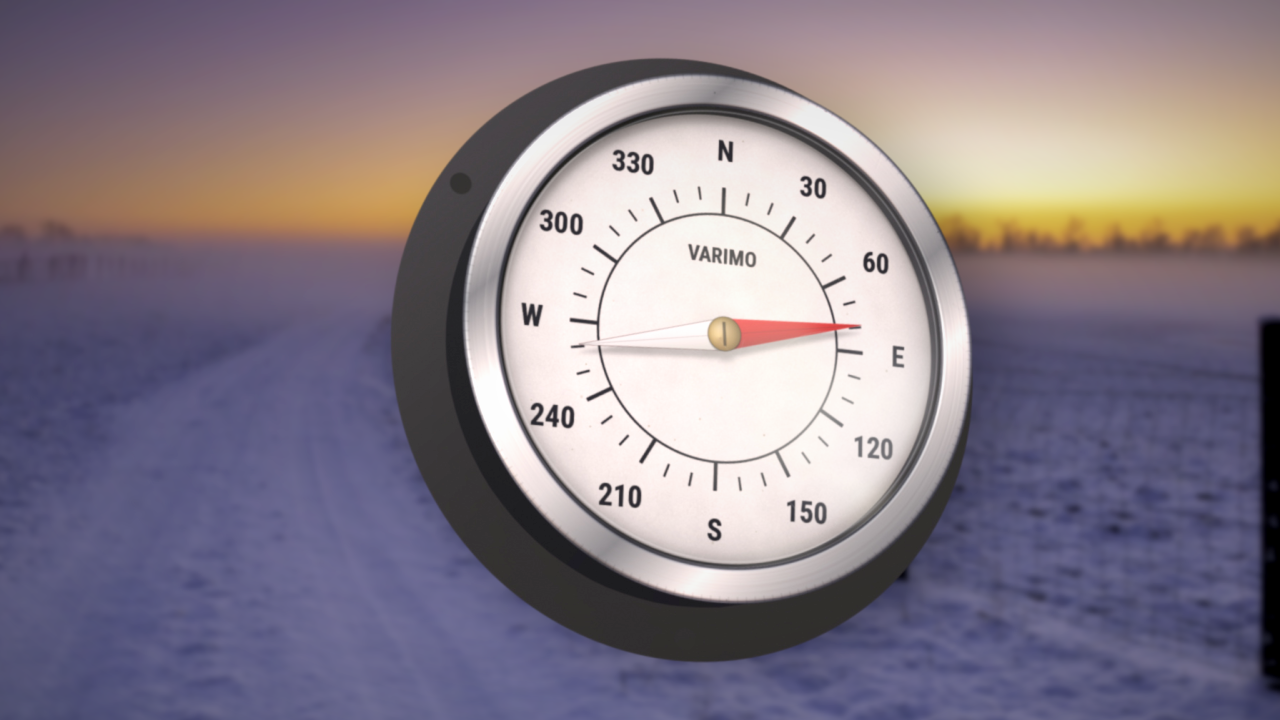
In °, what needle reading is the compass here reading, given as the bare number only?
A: 80
